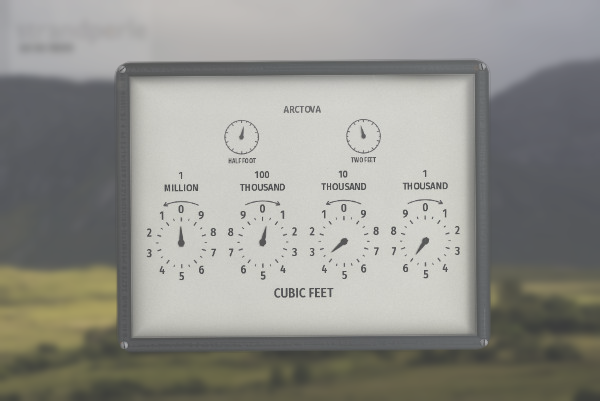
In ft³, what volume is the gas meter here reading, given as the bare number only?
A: 3600
